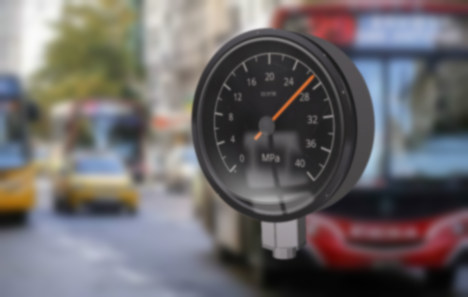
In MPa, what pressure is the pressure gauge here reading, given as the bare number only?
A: 27
